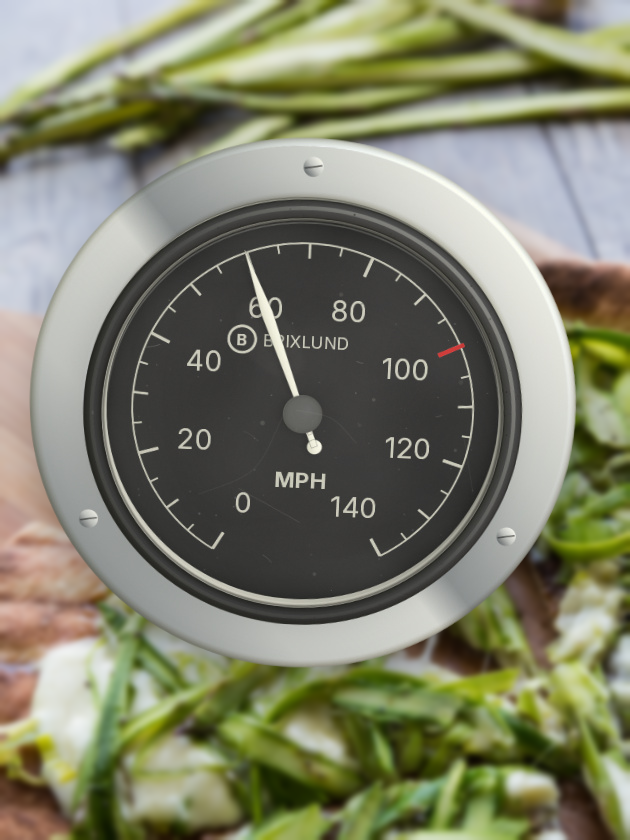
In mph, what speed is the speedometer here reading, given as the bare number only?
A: 60
